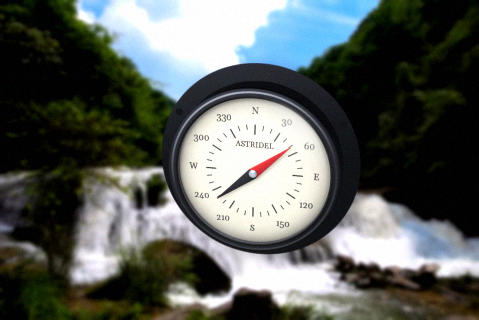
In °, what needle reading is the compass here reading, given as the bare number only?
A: 50
